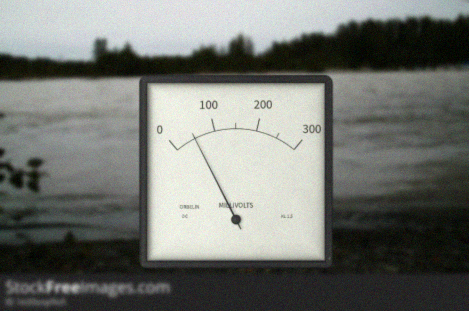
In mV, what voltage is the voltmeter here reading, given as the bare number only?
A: 50
